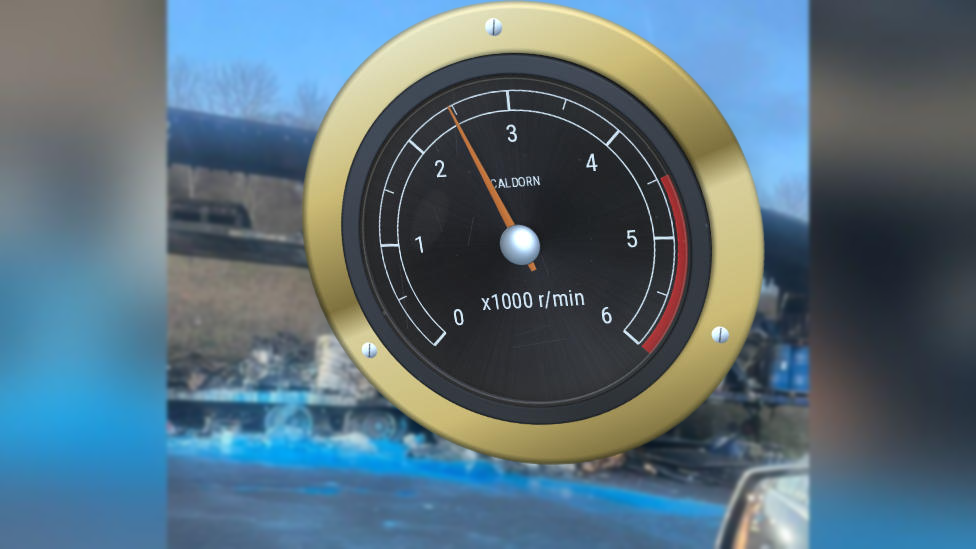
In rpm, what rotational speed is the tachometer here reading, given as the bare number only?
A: 2500
